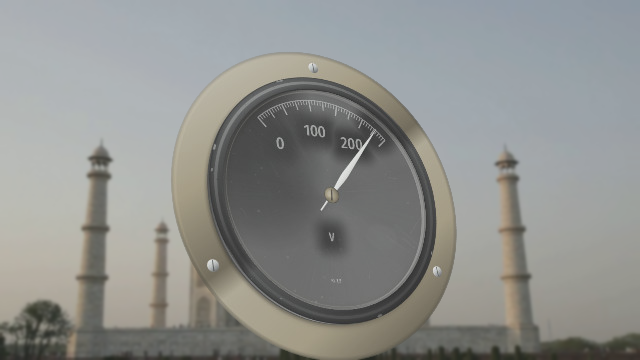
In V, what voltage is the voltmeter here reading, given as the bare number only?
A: 225
